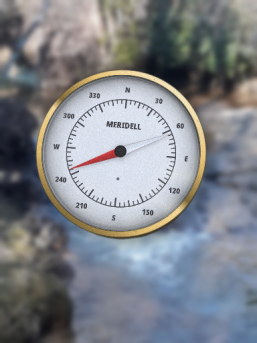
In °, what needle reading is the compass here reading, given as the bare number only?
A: 245
